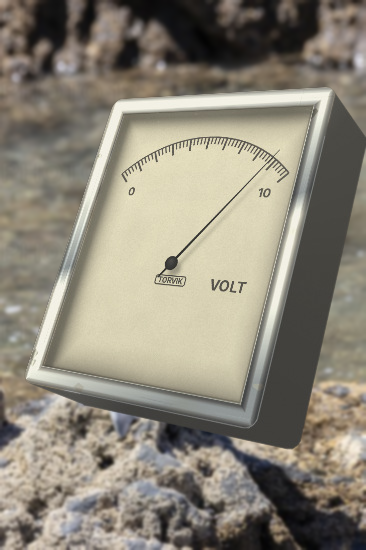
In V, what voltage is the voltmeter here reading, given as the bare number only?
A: 9
